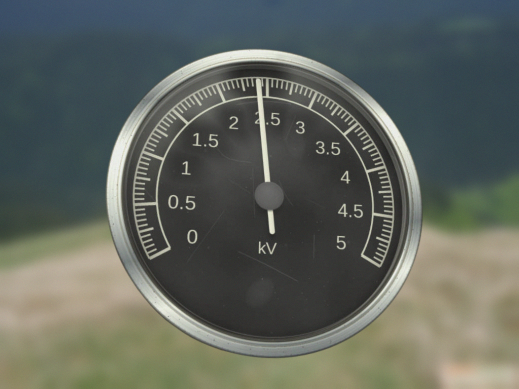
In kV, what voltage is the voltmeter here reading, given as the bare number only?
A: 2.4
